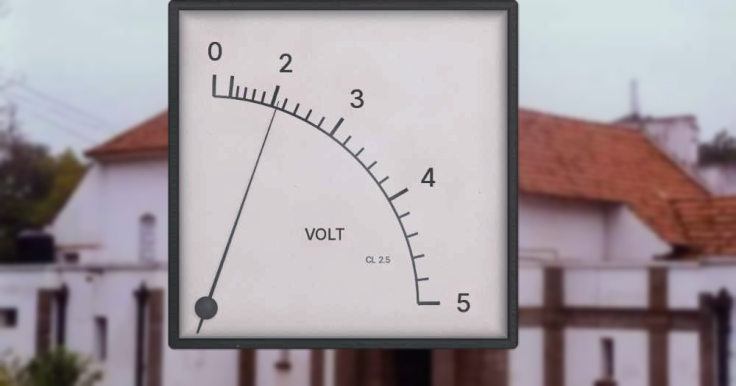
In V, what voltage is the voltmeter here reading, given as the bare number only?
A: 2.1
